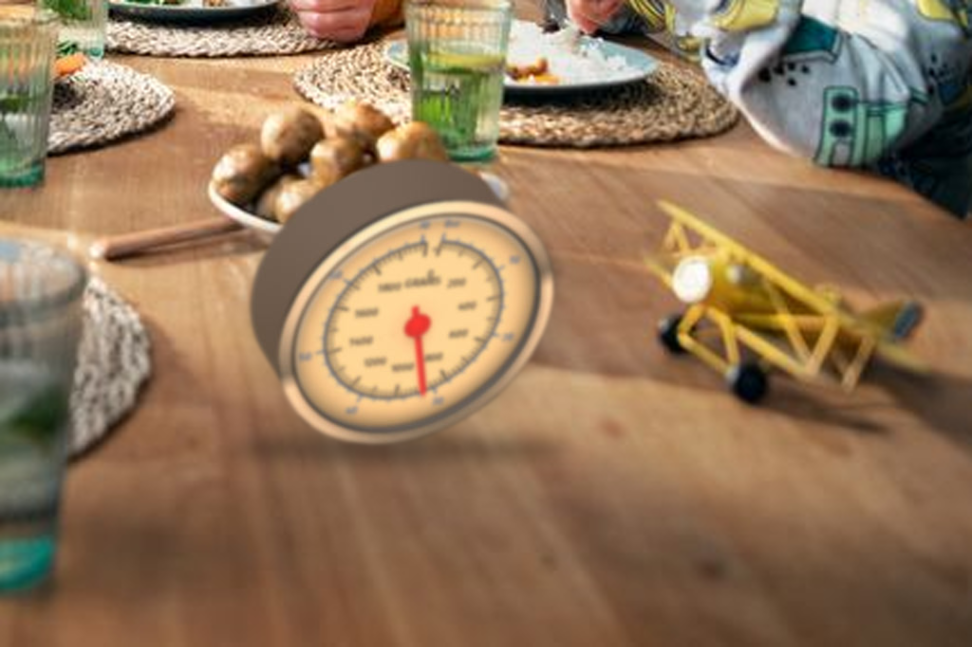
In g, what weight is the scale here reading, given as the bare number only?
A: 900
